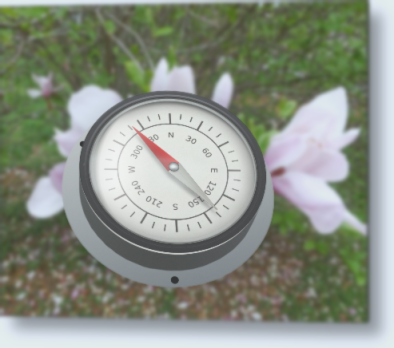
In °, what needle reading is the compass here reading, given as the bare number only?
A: 320
